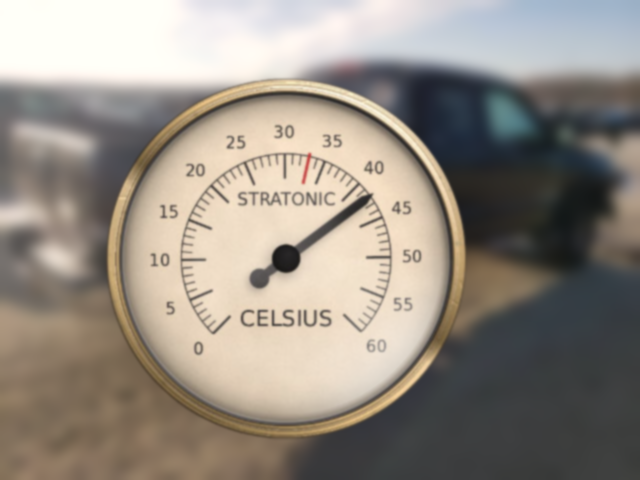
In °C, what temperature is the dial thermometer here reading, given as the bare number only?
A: 42
